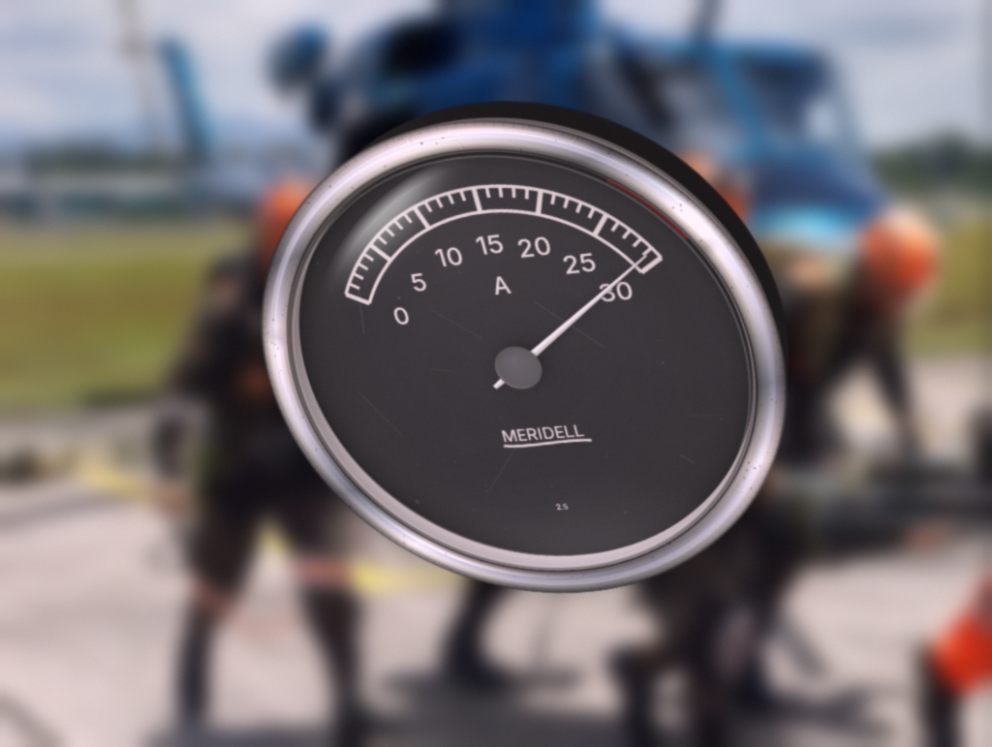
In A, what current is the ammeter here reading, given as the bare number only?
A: 29
